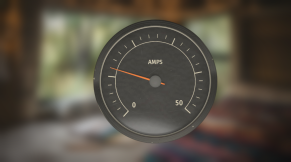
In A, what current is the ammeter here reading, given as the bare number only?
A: 12
